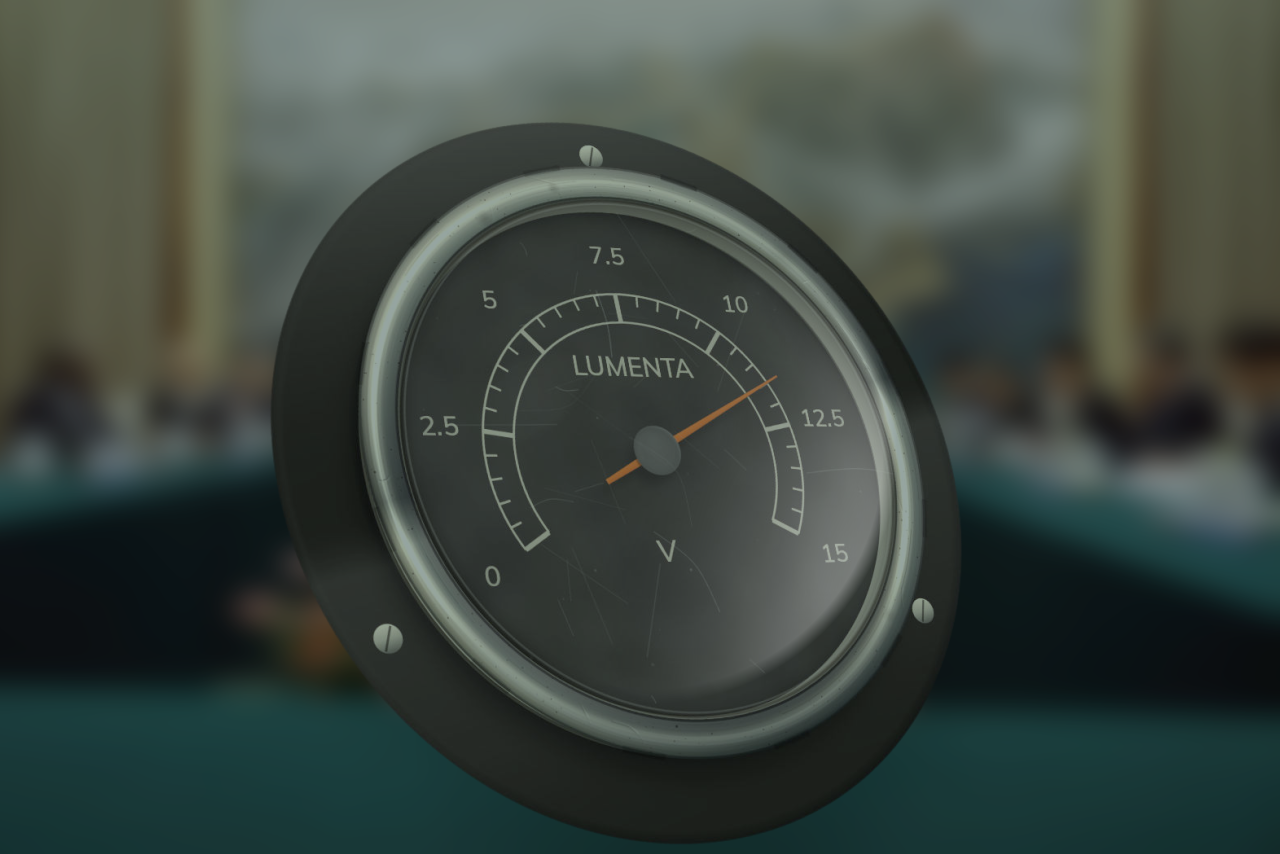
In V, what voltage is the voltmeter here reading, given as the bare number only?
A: 11.5
